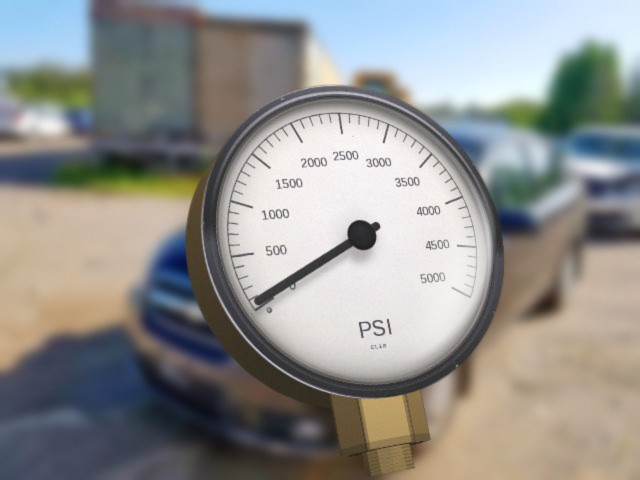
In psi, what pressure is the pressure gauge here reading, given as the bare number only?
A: 50
